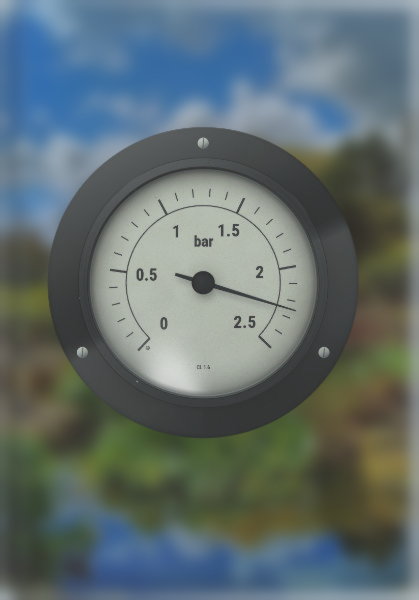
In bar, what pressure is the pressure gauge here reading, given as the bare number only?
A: 2.25
